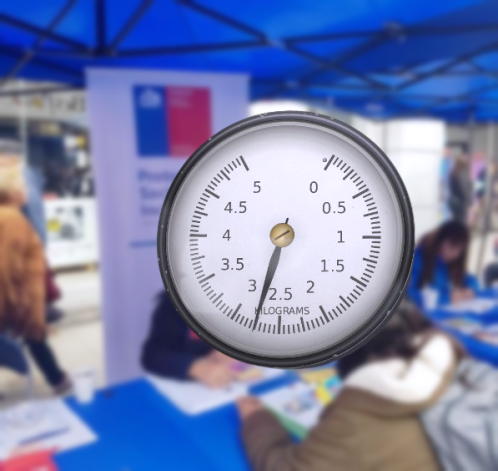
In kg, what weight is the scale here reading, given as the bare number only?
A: 2.75
